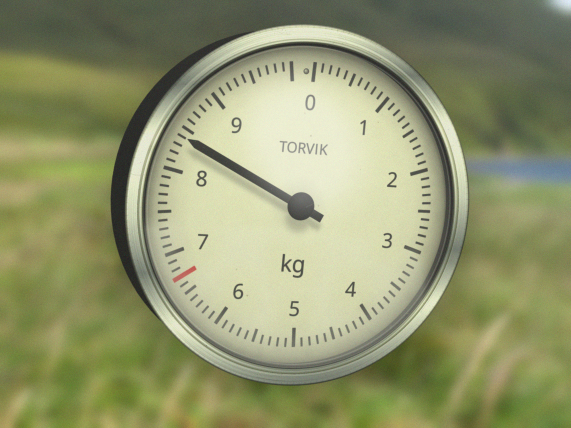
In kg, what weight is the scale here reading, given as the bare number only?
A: 8.4
